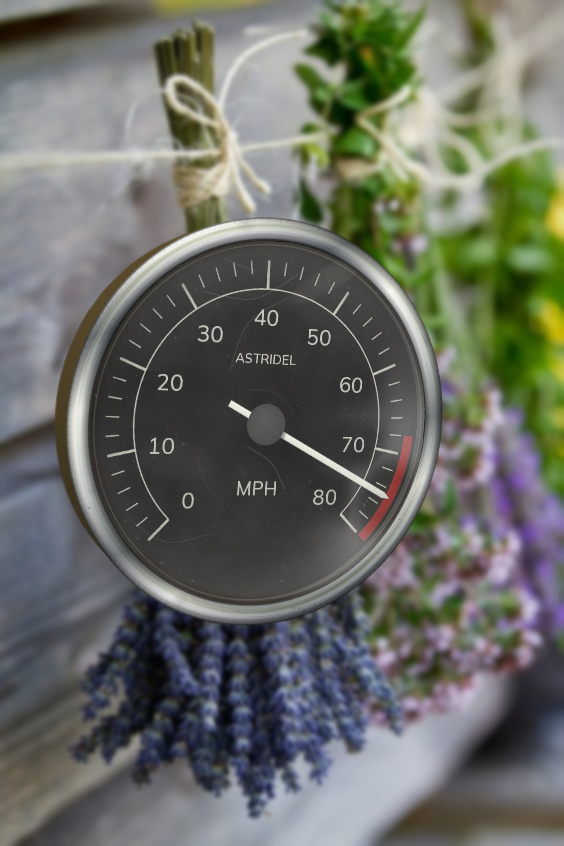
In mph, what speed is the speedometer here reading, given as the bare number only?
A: 75
